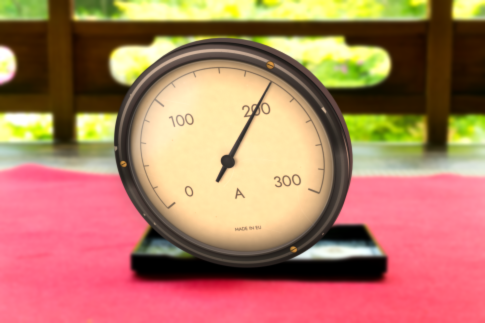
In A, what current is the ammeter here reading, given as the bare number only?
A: 200
